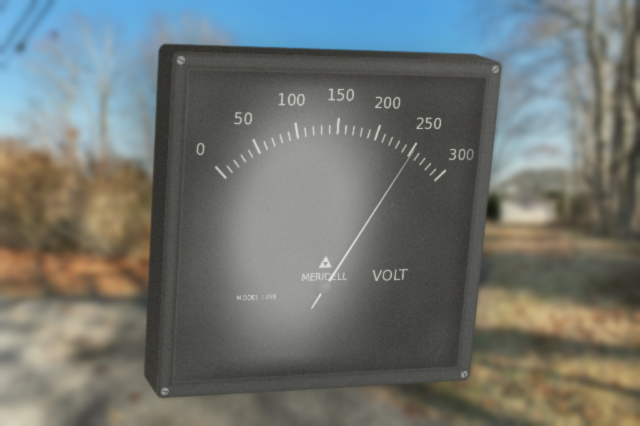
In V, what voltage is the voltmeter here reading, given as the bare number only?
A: 250
